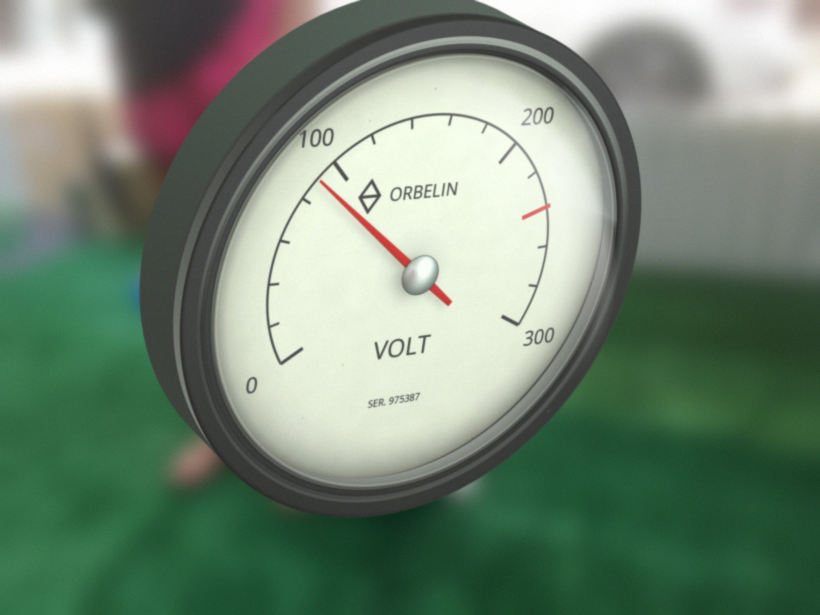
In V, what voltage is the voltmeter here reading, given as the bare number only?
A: 90
